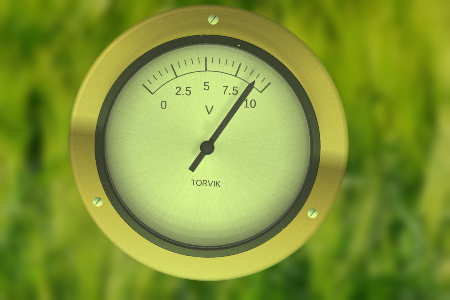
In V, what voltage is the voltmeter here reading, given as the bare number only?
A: 9
